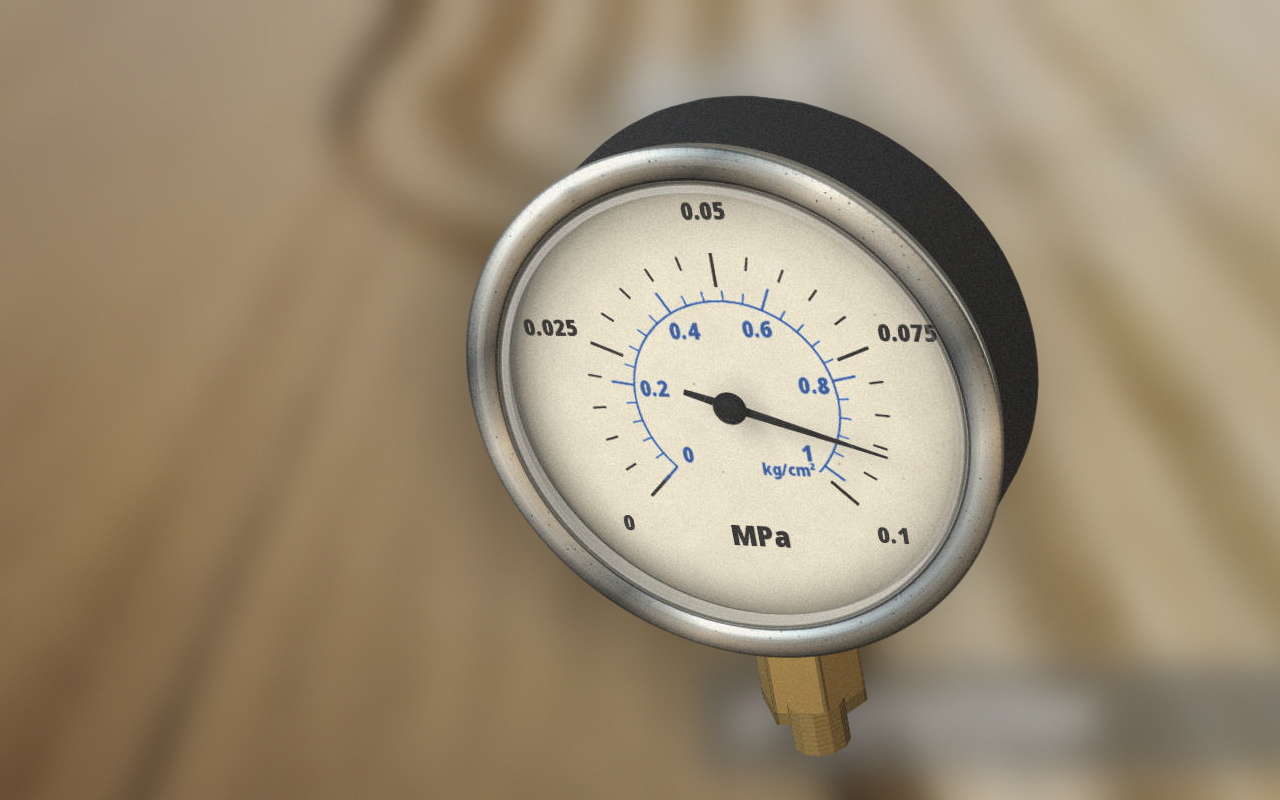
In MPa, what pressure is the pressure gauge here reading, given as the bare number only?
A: 0.09
